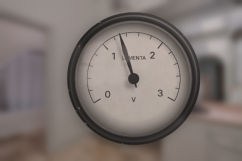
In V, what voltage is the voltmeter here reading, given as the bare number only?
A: 1.3
